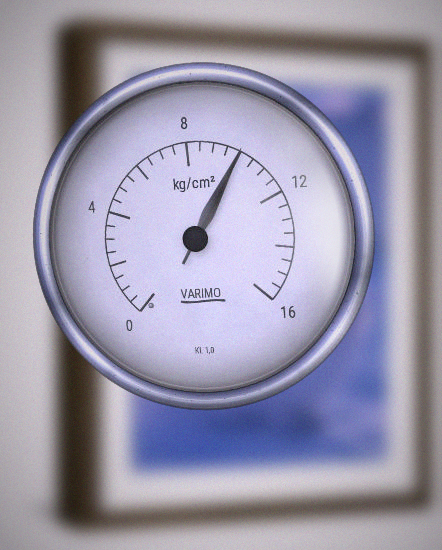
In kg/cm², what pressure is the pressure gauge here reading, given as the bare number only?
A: 10
